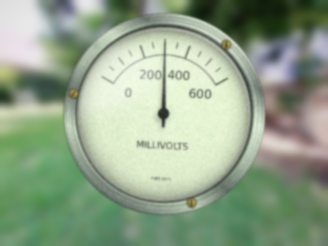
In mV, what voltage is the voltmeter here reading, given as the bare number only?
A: 300
